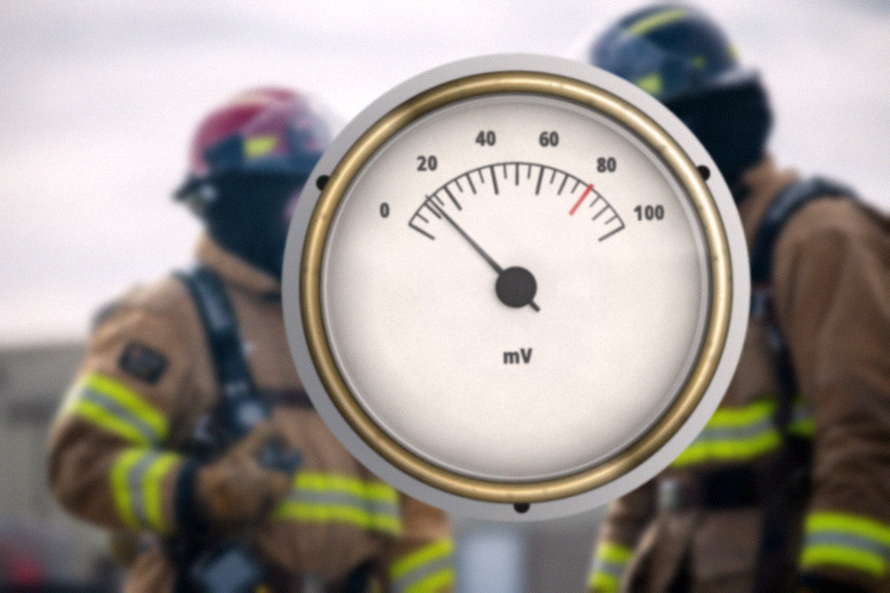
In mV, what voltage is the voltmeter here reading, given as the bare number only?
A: 12.5
